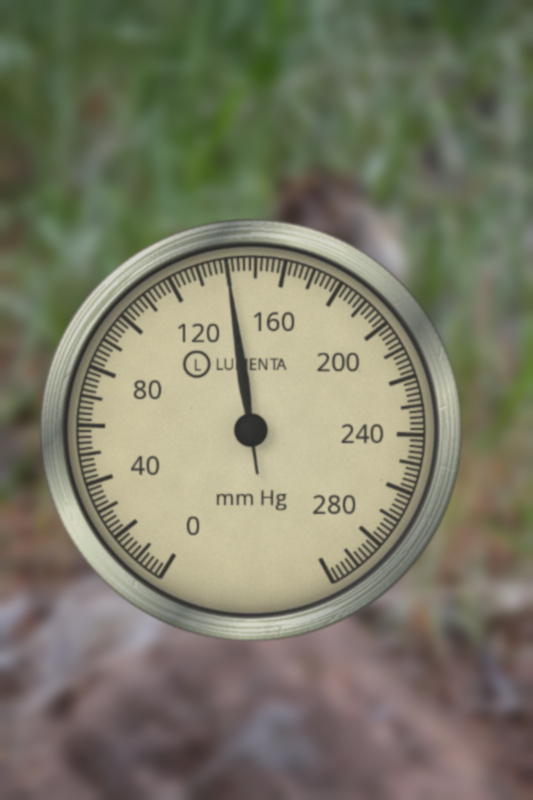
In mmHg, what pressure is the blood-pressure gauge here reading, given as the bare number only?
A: 140
